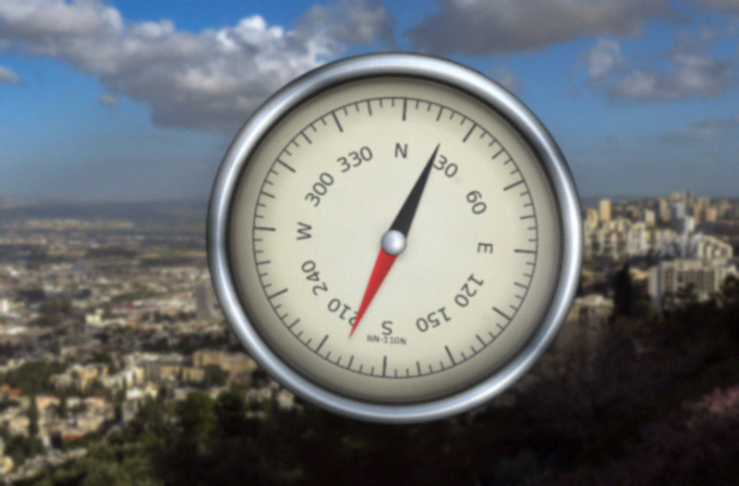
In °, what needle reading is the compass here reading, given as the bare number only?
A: 200
